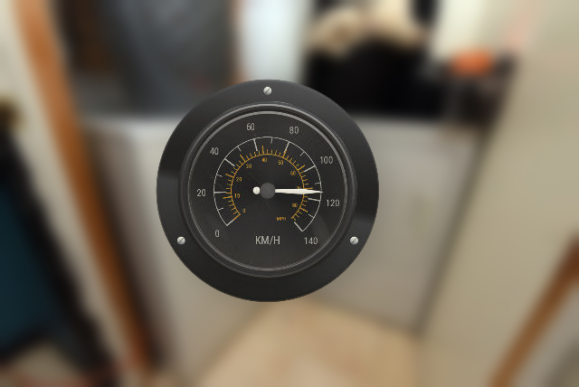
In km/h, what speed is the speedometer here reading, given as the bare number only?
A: 115
